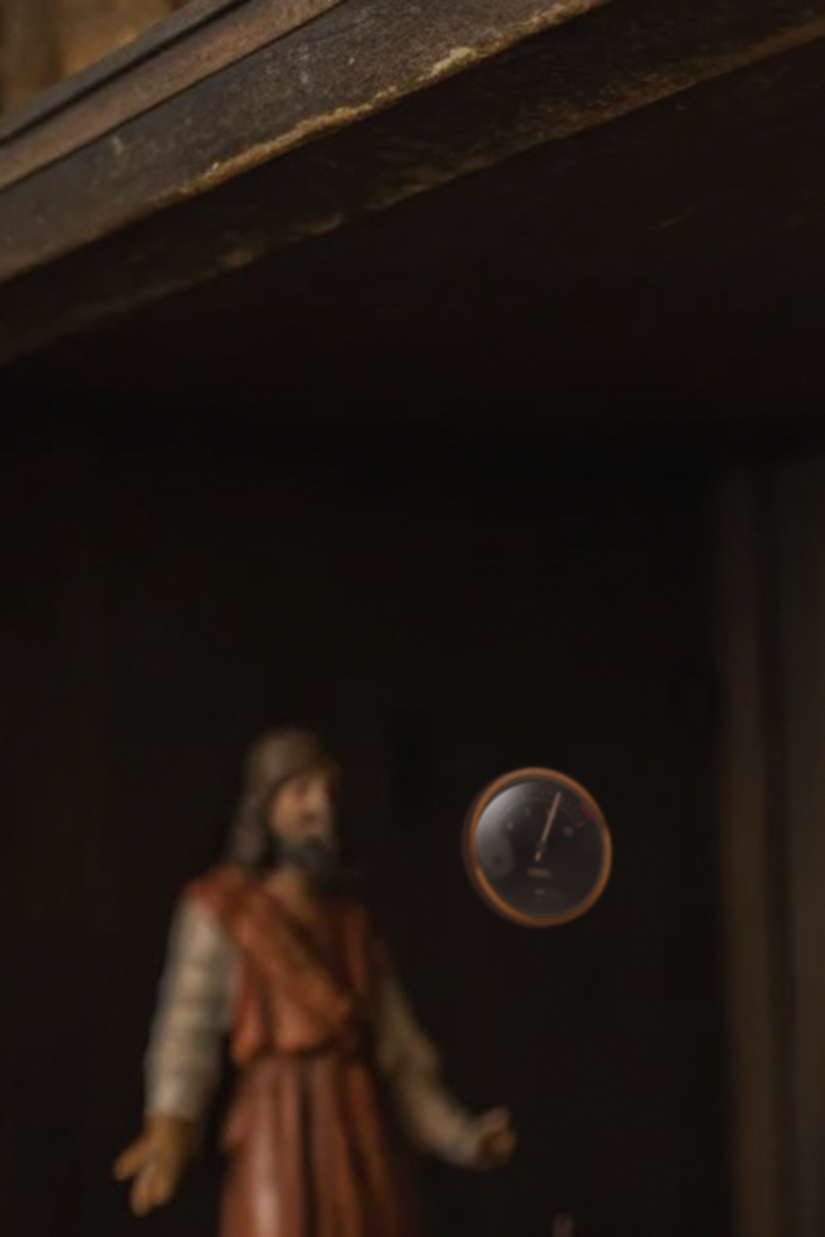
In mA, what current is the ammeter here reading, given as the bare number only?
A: 10
